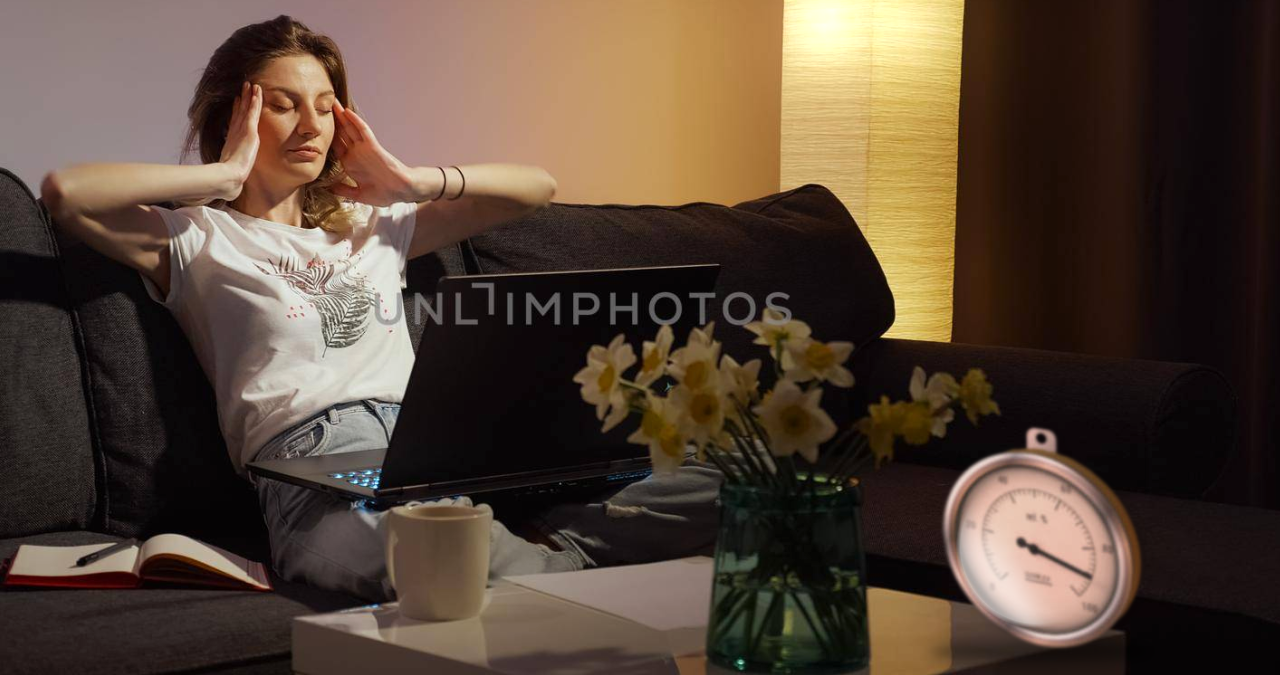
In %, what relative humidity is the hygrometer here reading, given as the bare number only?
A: 90
